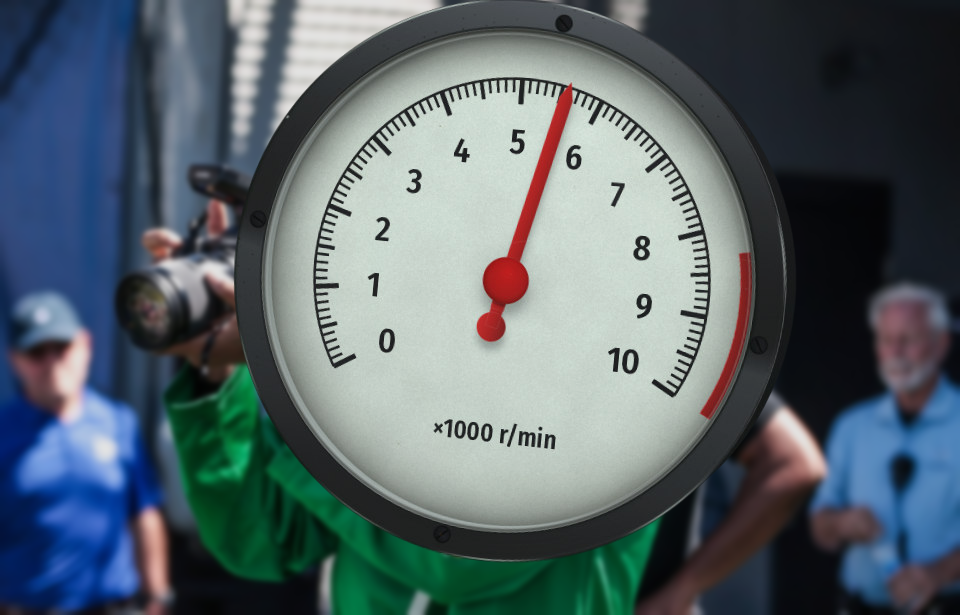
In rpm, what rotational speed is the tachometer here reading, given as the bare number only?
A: 5600
